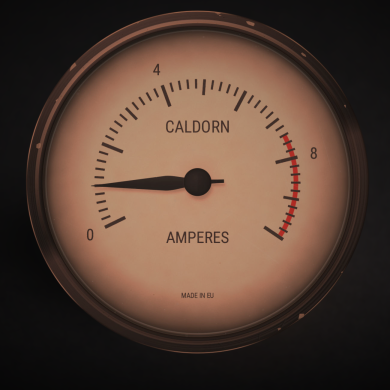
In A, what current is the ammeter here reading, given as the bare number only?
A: 1
